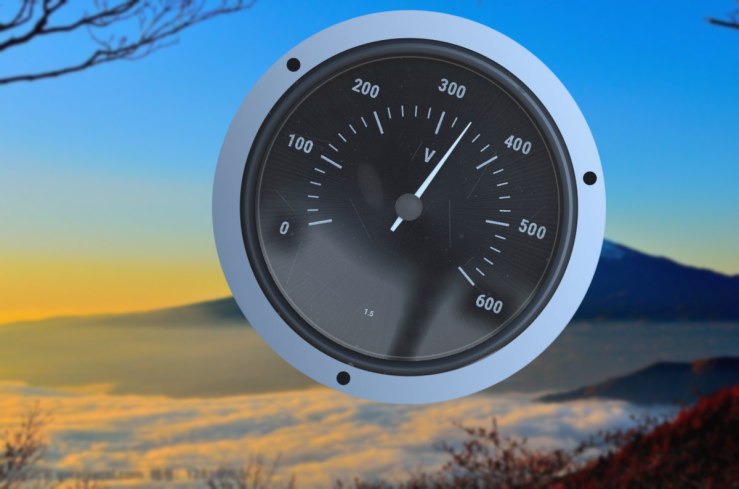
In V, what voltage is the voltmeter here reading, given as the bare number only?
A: 340
